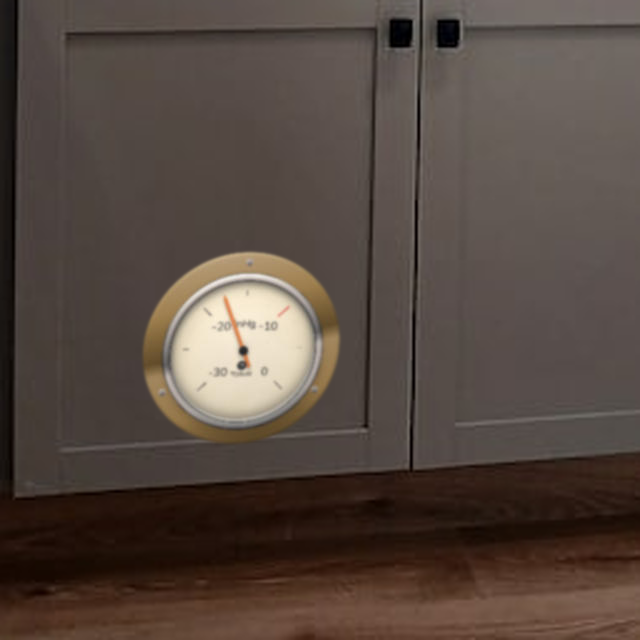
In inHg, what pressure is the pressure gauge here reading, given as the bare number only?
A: -17.5
